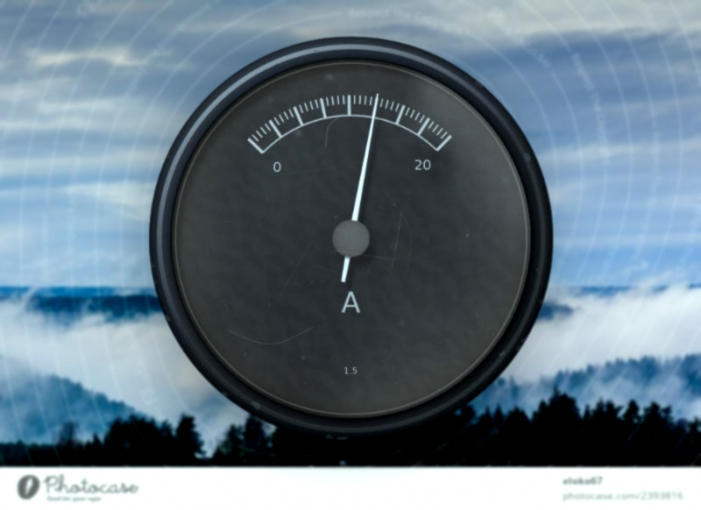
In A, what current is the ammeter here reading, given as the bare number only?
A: 12.5
